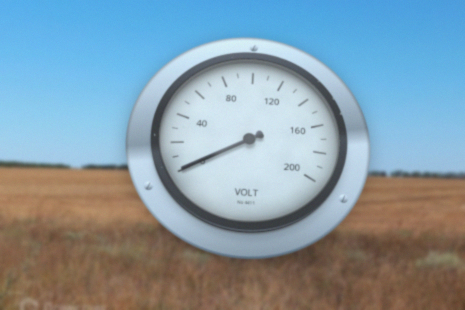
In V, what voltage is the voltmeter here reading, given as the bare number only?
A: 0
